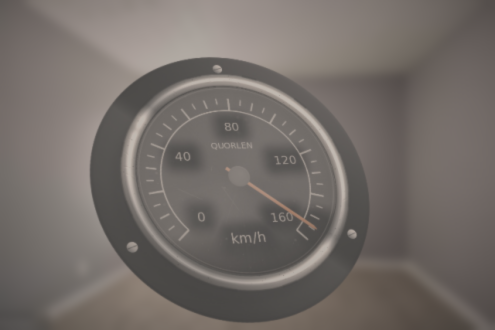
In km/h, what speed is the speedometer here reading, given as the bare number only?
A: 155
